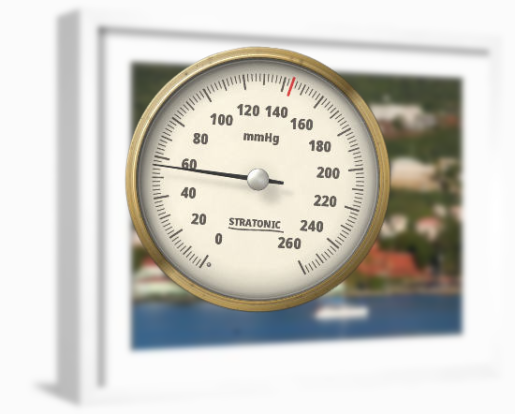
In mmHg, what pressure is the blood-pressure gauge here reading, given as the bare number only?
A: 56
